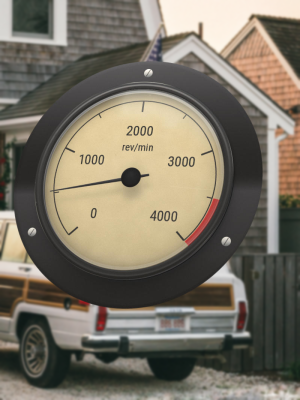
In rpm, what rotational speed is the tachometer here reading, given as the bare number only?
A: 500
